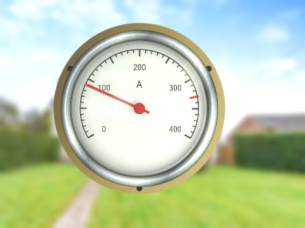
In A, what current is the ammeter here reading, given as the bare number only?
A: 90
